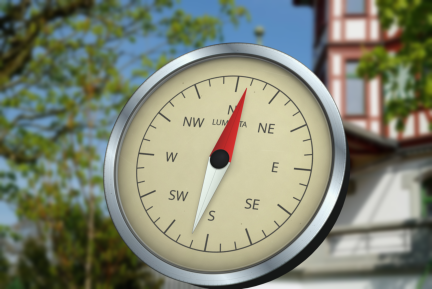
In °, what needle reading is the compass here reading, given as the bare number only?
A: 10
